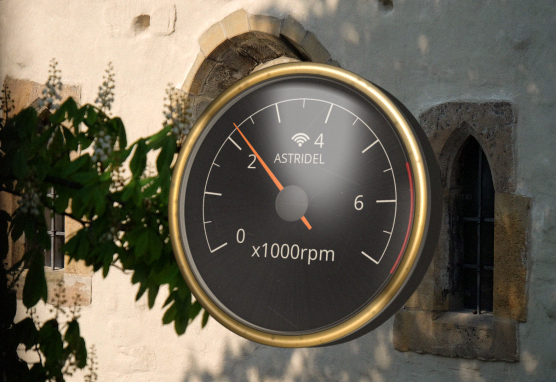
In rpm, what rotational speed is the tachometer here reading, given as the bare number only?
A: 2250
